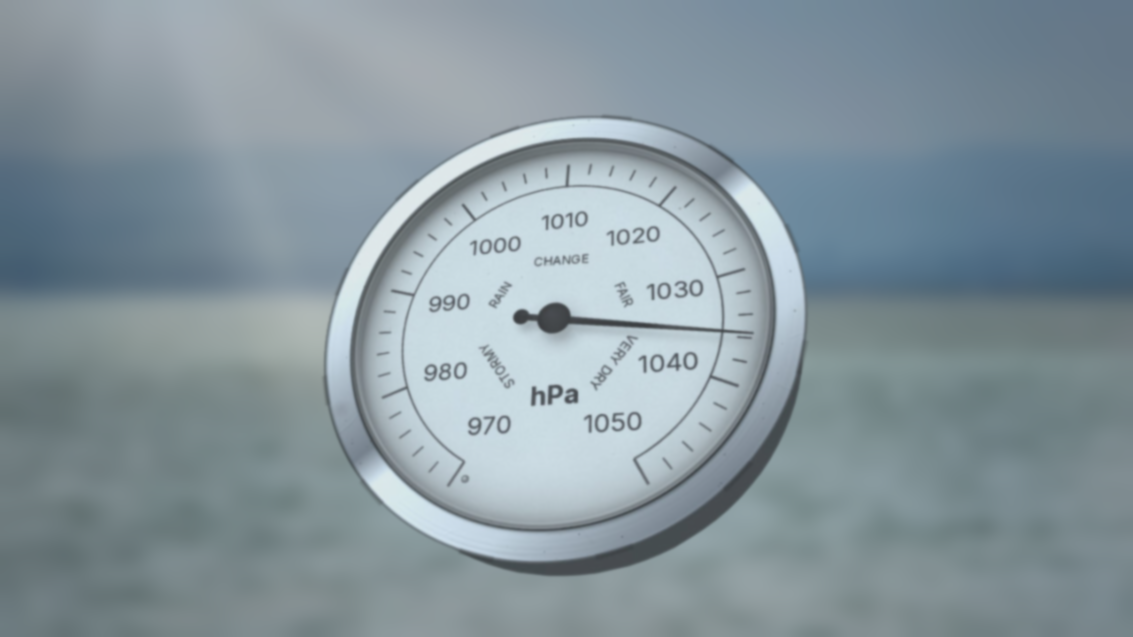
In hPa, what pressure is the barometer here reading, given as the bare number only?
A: 1036
